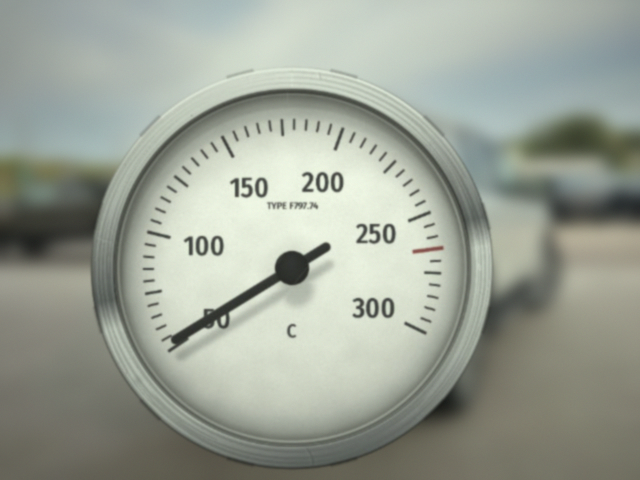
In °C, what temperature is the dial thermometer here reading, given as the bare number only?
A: 52.5
